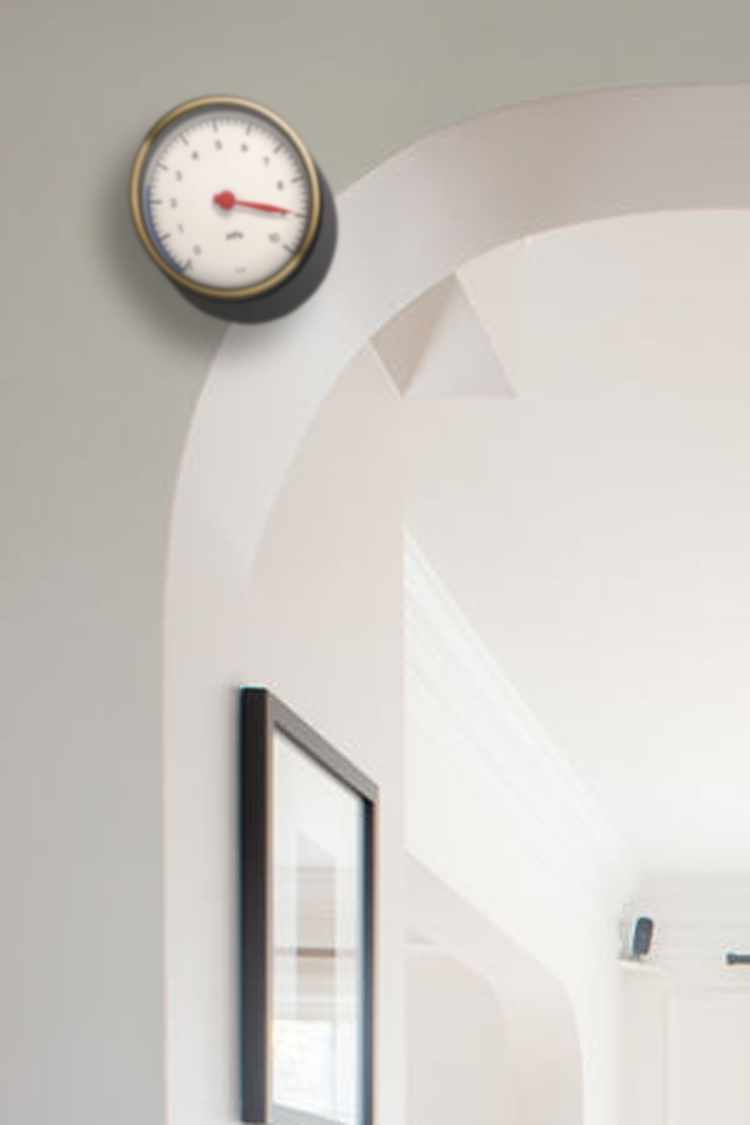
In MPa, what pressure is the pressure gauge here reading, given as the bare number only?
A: 9
